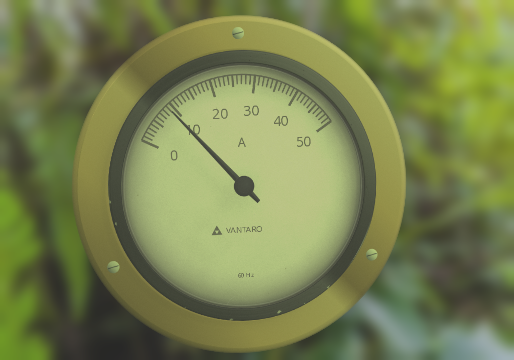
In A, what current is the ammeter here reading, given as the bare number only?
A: 9
